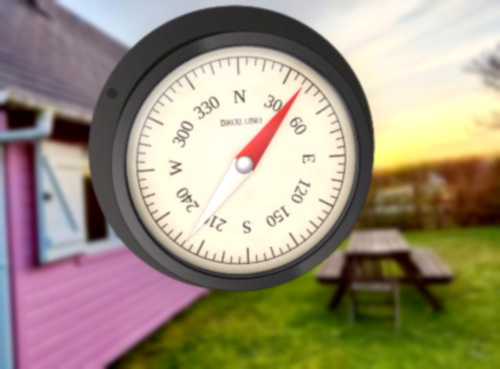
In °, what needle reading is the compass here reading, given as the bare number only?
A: 40
